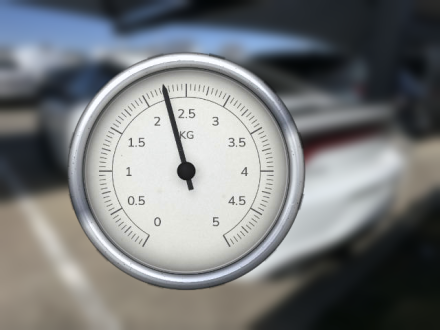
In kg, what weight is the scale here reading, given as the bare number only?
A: 2.25
